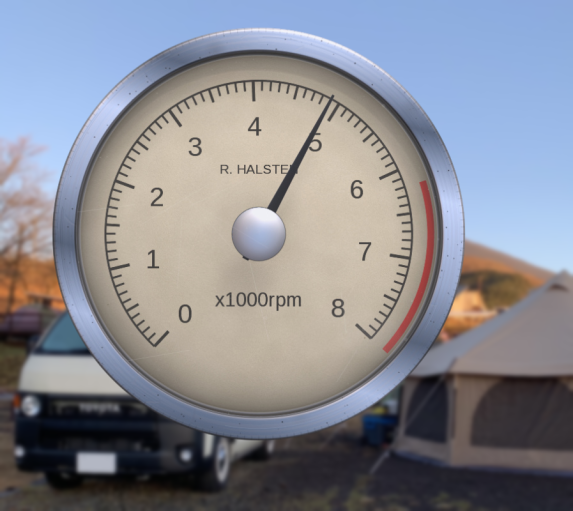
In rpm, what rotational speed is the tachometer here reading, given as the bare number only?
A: 4900
